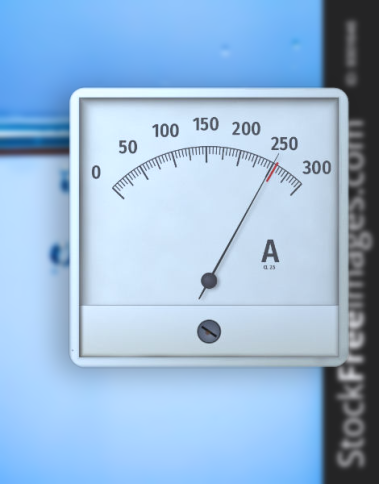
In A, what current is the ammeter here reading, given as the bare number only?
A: 250
